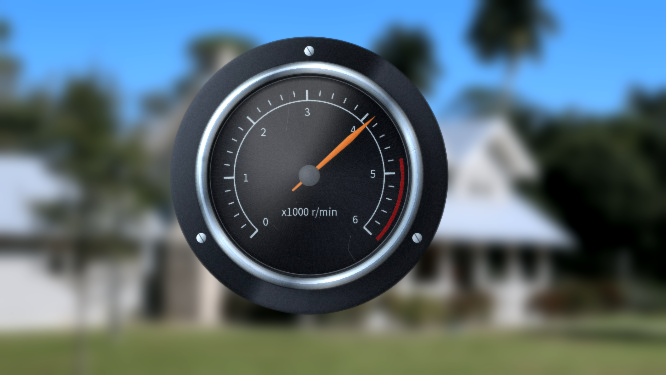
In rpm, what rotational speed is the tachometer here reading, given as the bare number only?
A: 4100
